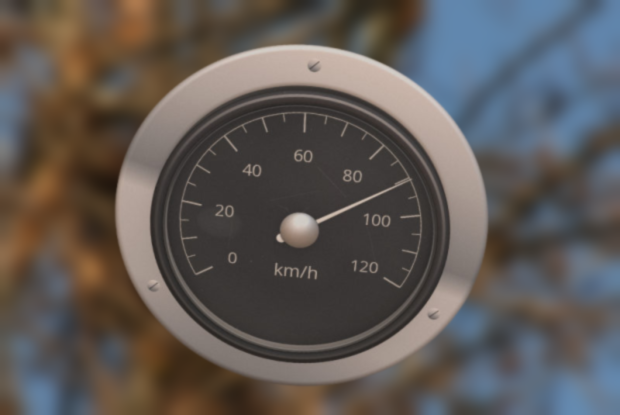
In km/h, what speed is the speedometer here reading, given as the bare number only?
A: 90
